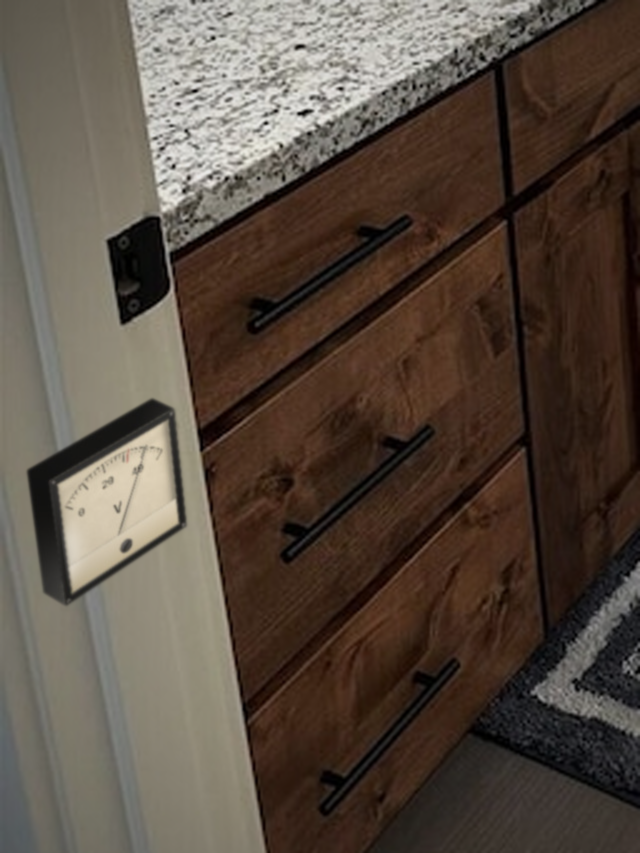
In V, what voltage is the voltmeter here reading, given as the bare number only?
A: 40
